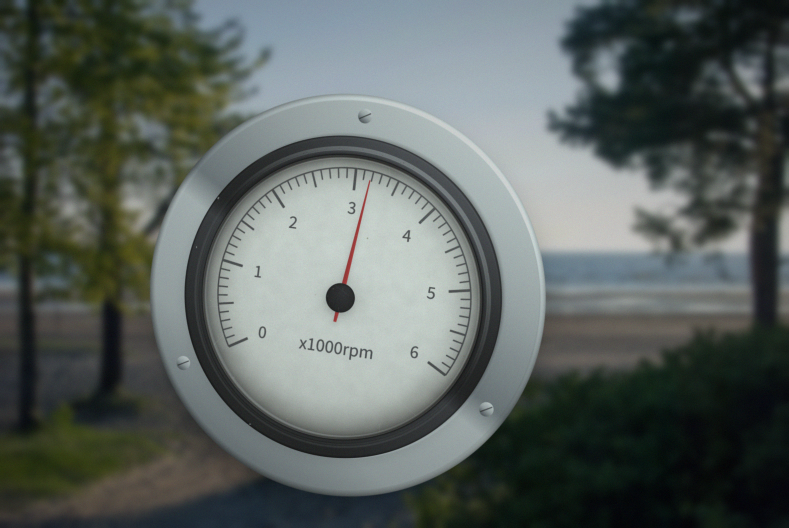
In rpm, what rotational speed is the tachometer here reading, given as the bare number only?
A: 3200
